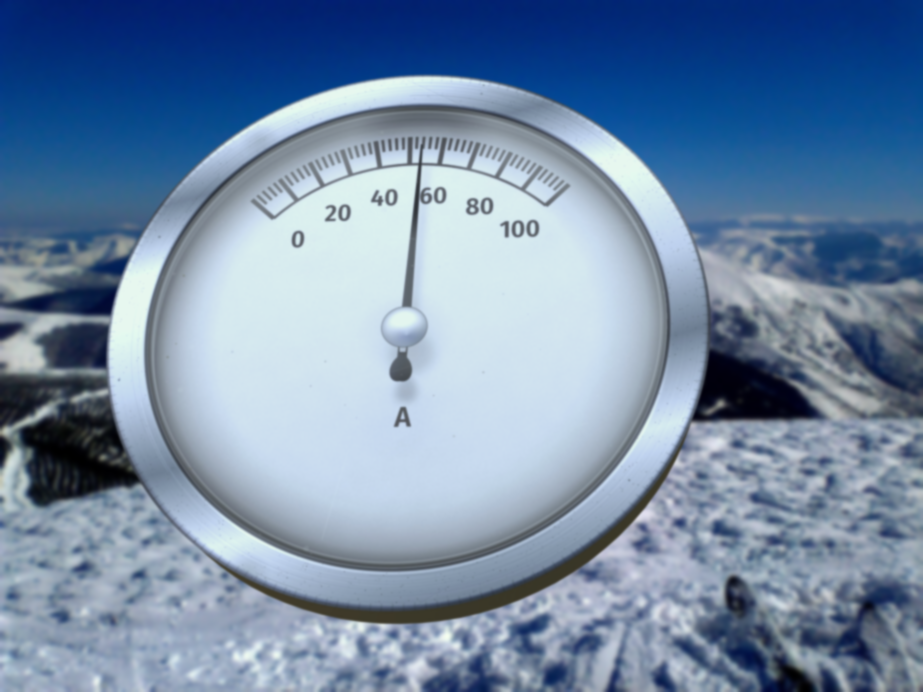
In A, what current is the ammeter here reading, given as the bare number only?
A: 54
